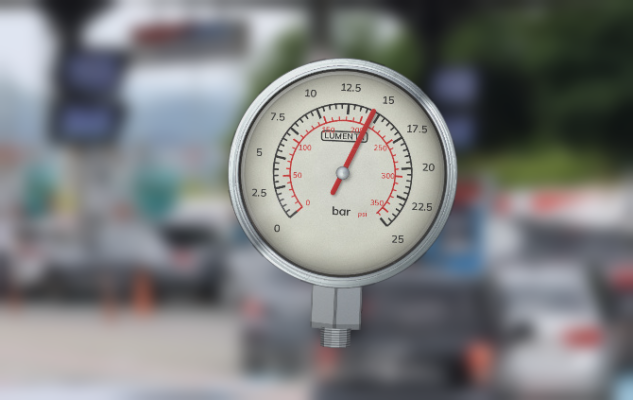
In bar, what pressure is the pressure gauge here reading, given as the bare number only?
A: 14.5
